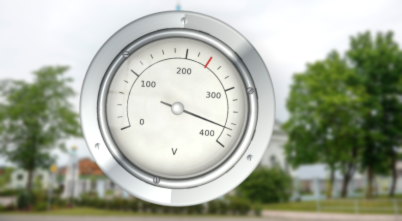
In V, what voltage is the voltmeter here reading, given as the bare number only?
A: 370
